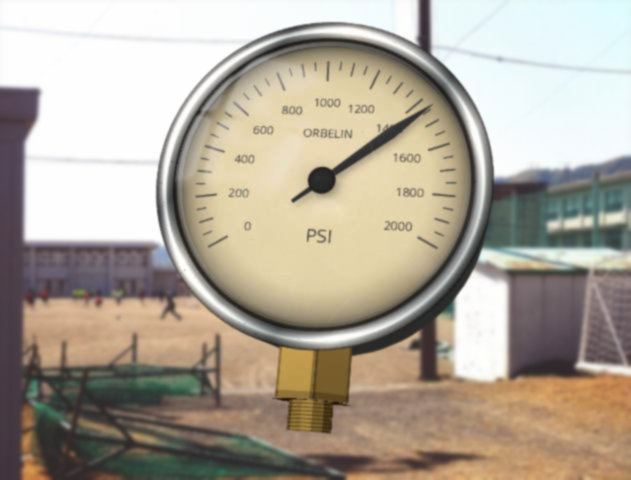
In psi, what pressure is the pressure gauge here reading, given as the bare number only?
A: 1450
